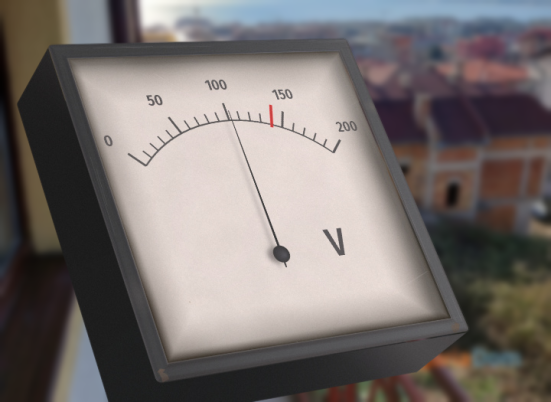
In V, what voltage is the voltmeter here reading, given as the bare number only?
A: 100
